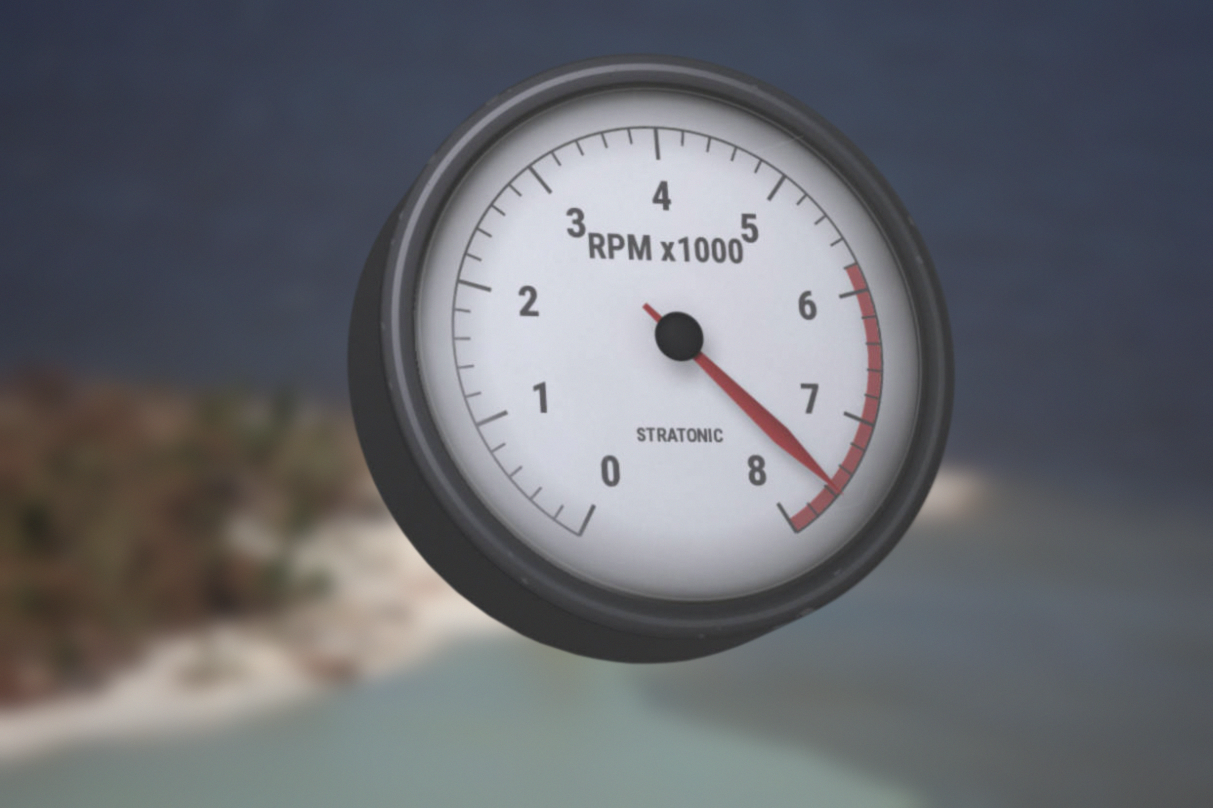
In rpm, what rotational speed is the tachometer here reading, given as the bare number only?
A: 7600
